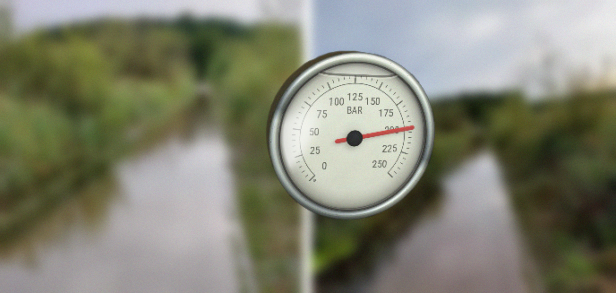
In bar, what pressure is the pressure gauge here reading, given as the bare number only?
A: 200
